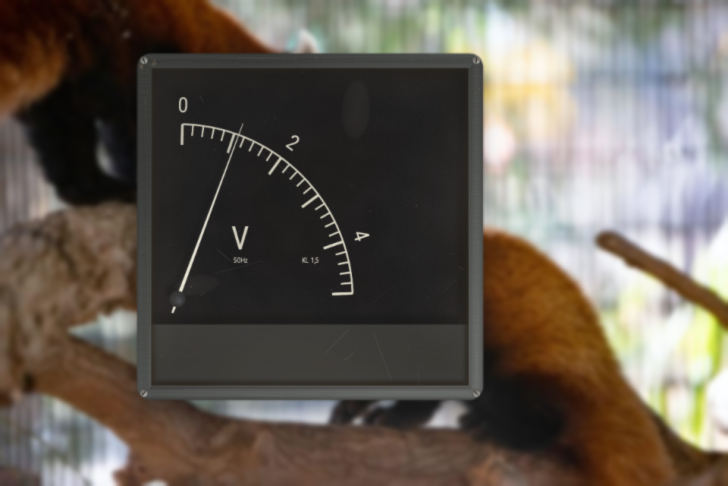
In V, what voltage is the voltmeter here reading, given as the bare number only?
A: 1.1
